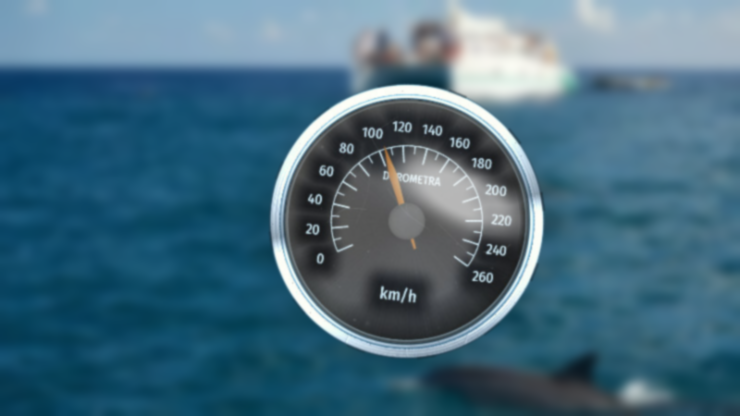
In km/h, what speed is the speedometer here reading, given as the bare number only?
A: 105
